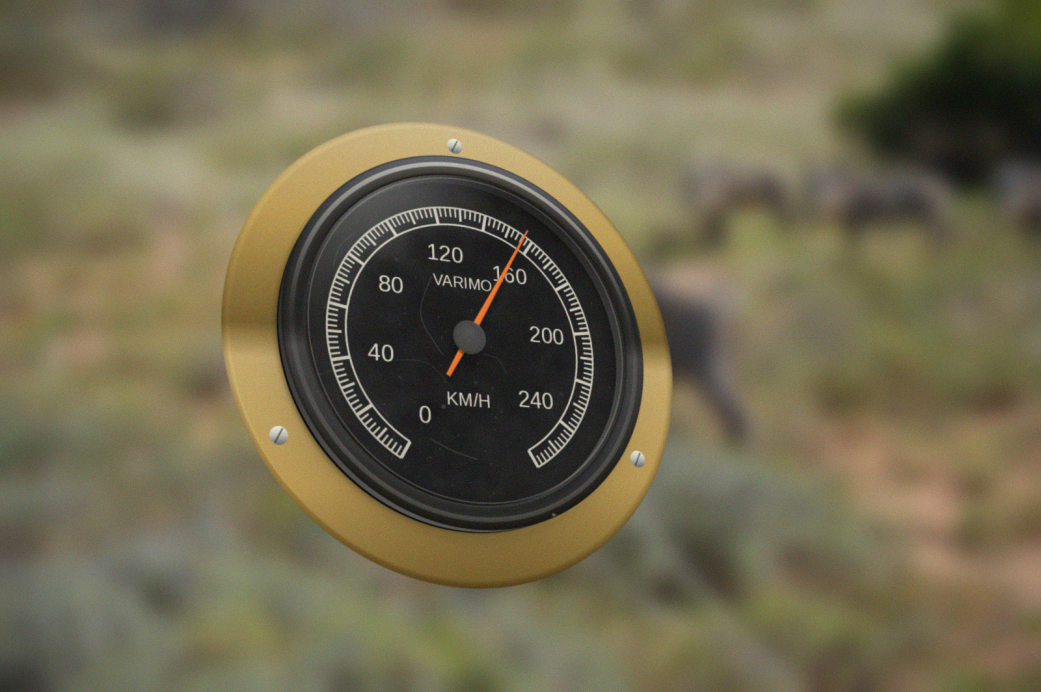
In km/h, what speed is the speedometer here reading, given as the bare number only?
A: 156
